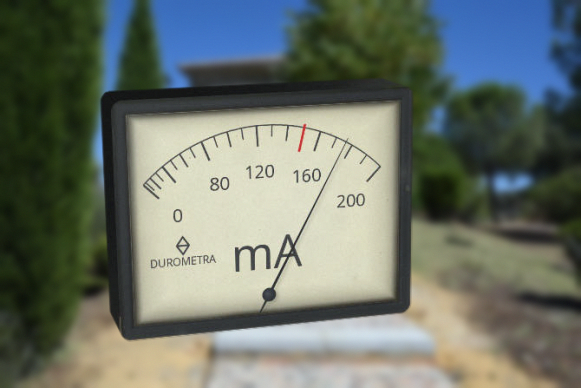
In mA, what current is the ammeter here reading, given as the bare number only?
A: 175
